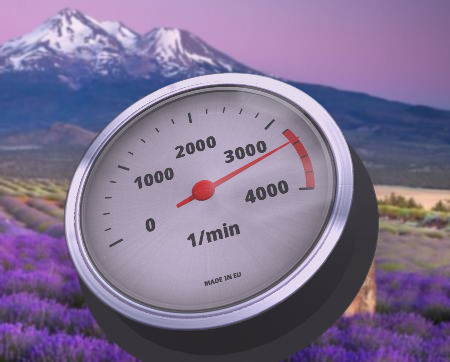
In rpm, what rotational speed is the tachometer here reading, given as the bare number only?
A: 3400
